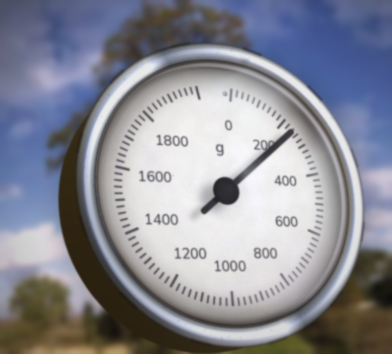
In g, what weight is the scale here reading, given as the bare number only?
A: 240
